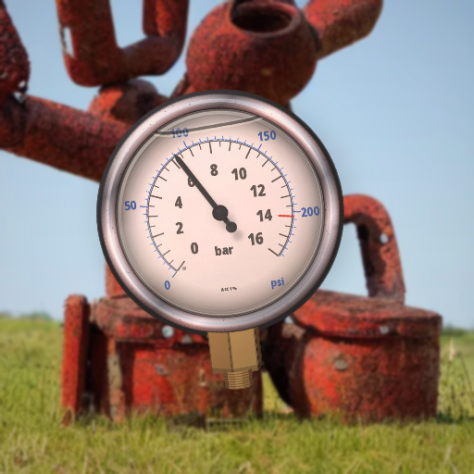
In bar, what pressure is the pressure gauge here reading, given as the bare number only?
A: 6.25
